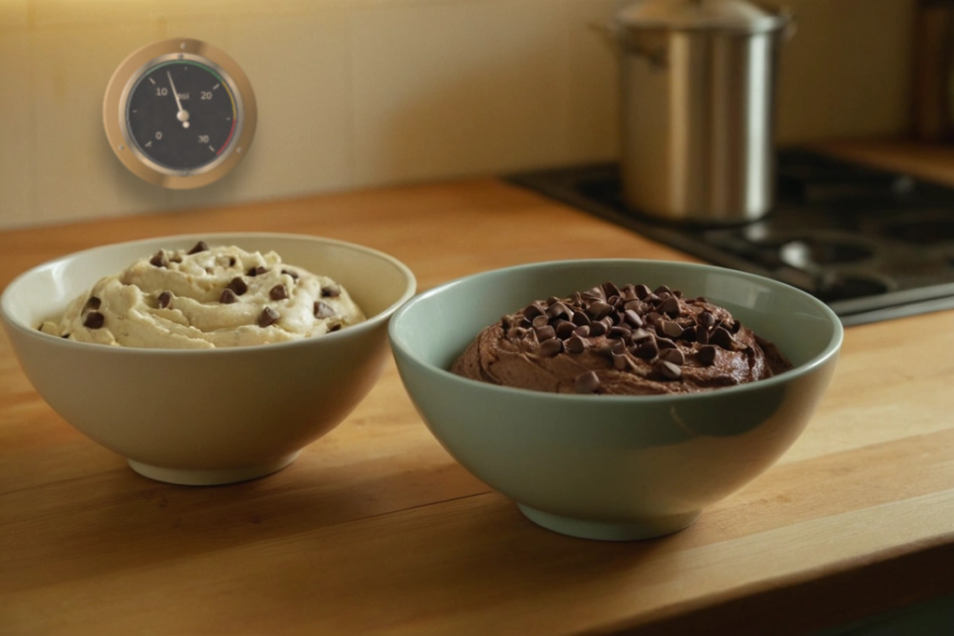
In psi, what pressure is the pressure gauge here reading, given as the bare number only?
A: 12.5
